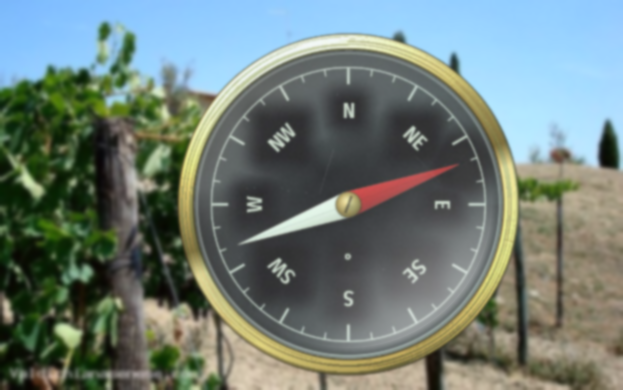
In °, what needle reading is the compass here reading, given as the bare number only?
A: 70
